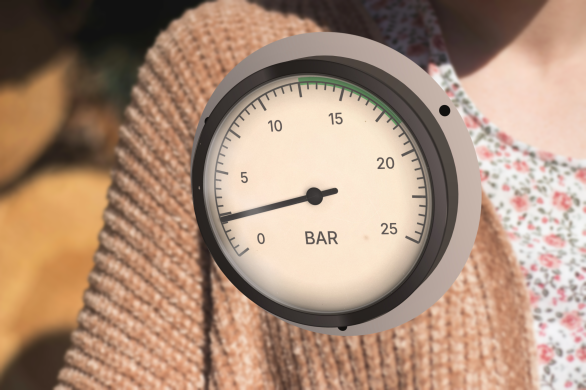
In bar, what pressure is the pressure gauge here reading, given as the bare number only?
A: 2.25
